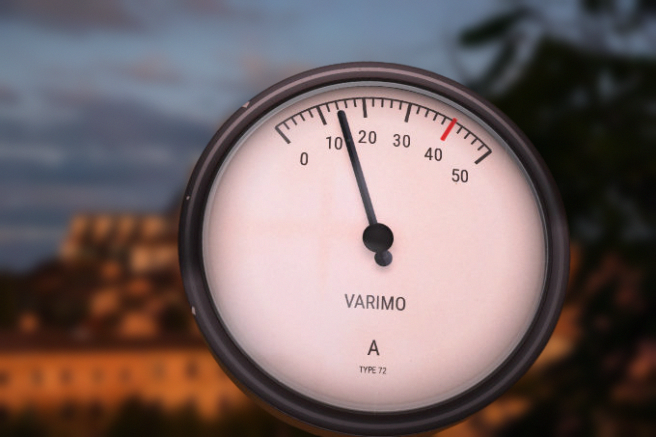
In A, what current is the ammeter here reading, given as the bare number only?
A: 14
